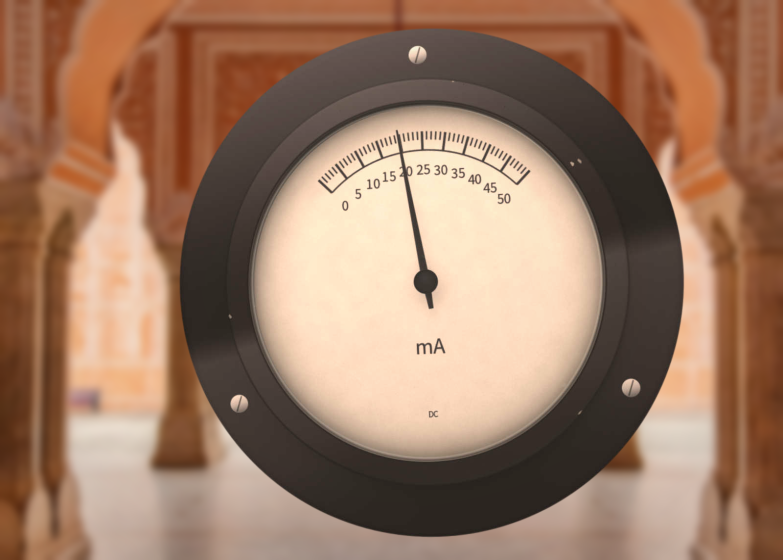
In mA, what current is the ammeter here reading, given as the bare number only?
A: 20
